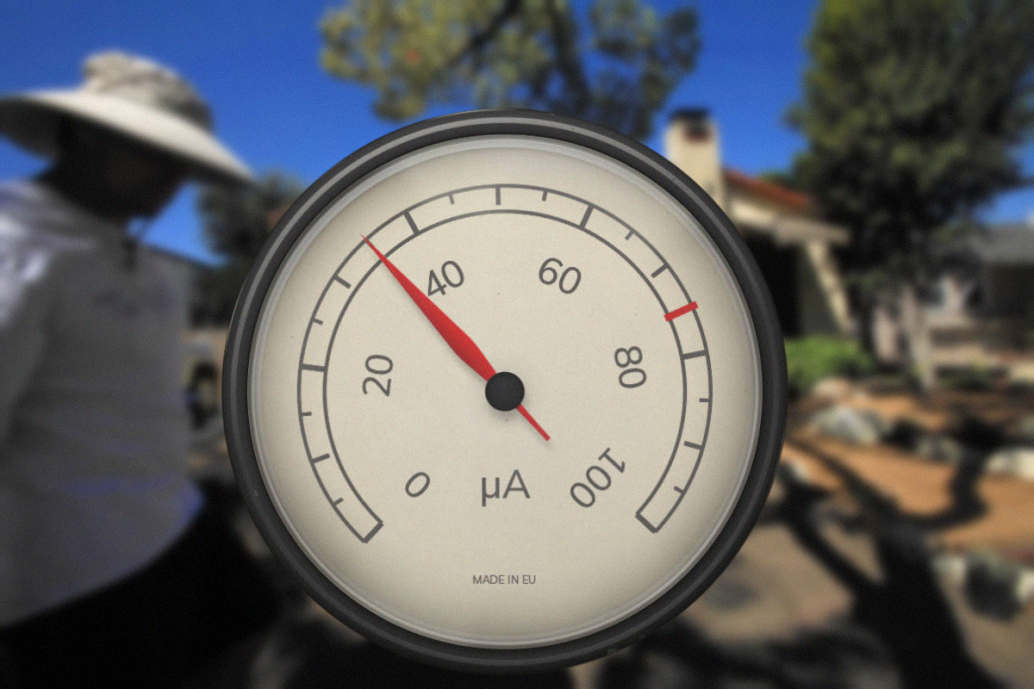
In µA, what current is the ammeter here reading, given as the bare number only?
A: 35
